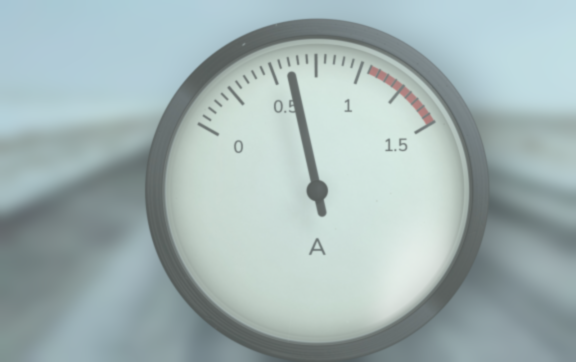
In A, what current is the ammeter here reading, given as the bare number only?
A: 0.6
